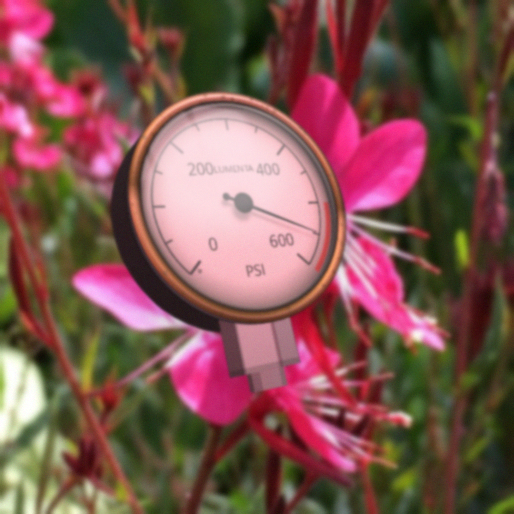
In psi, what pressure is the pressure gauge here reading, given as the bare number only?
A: 550
